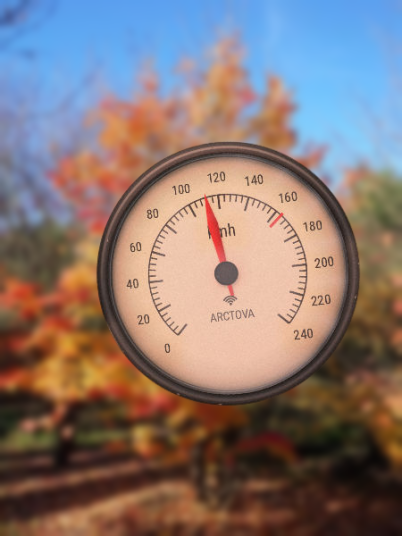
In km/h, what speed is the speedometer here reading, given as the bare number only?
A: 112
